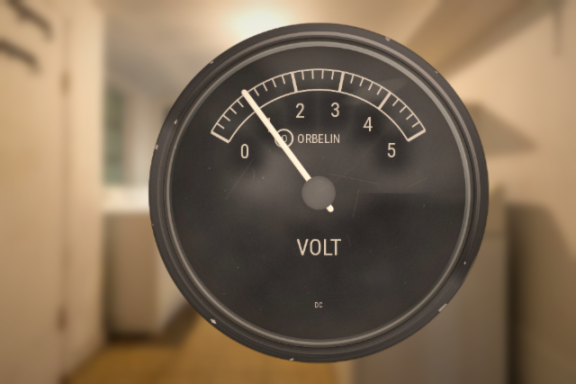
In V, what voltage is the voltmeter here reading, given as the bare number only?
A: 1
